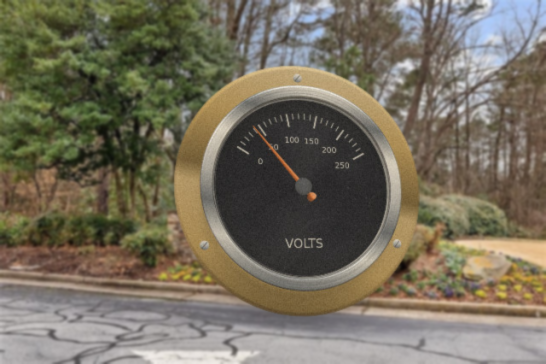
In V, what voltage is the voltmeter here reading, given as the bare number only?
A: 40
